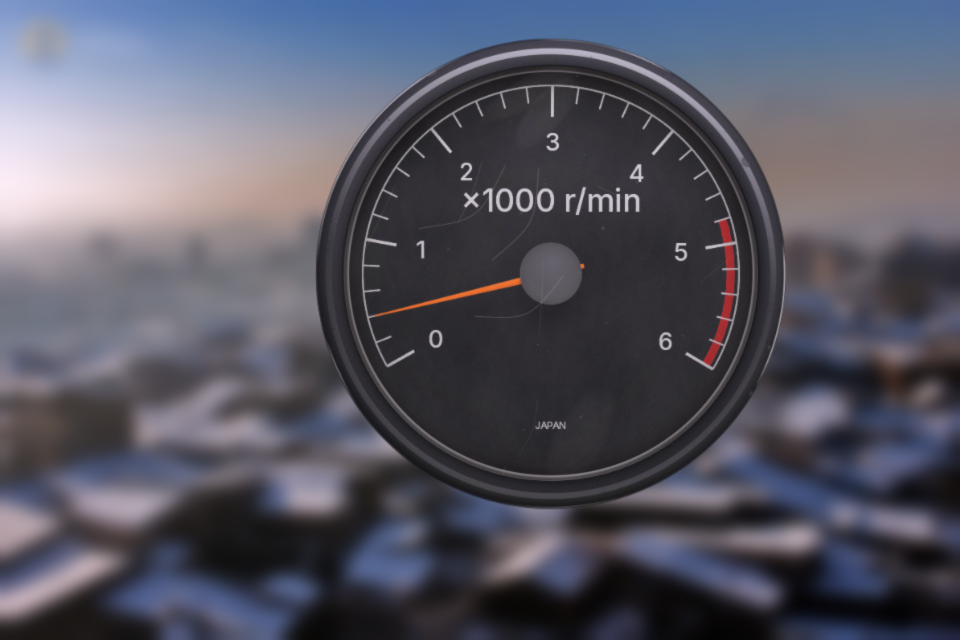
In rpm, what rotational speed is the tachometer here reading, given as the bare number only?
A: 400
